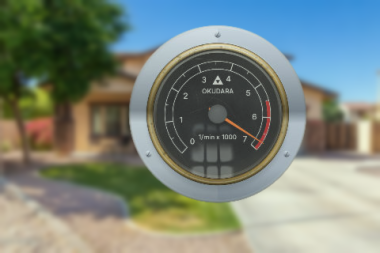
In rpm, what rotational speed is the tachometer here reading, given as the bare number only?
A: 6750
